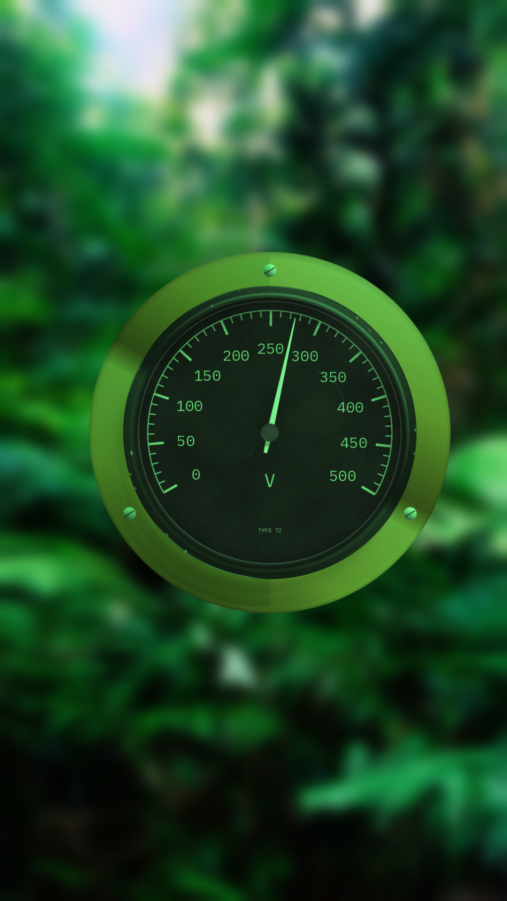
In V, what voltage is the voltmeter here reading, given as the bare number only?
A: 275
